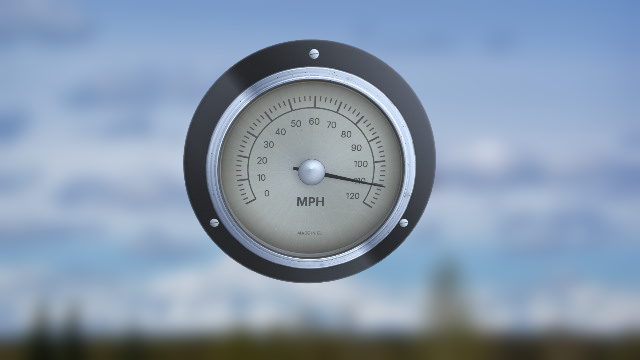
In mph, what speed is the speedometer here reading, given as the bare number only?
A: 110
